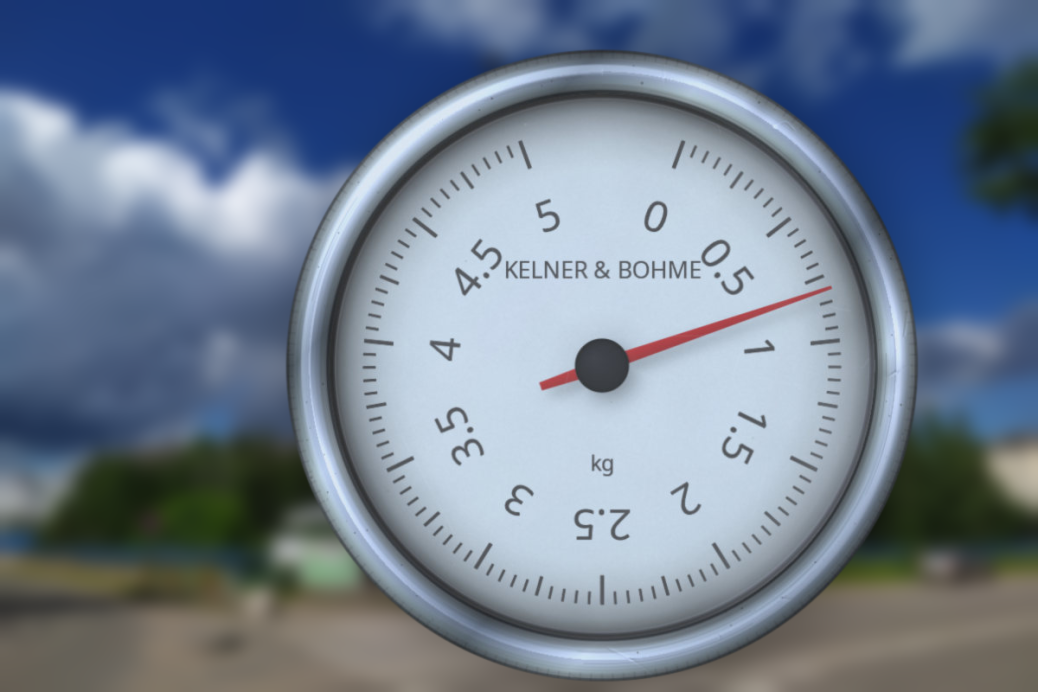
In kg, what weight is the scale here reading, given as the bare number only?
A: 0.8
